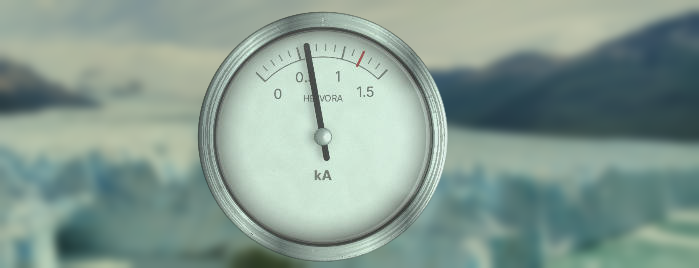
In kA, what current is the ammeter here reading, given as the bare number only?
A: 0.6
